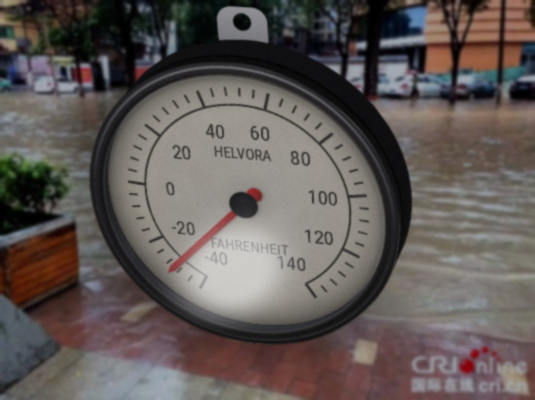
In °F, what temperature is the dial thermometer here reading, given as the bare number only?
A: -30
